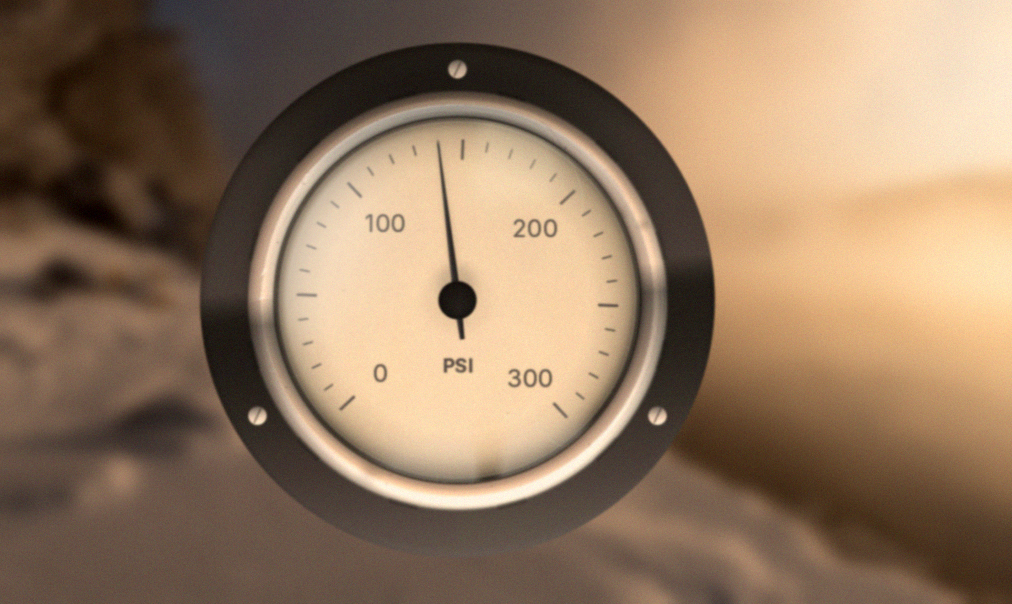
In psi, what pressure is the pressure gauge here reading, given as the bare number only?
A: 140
